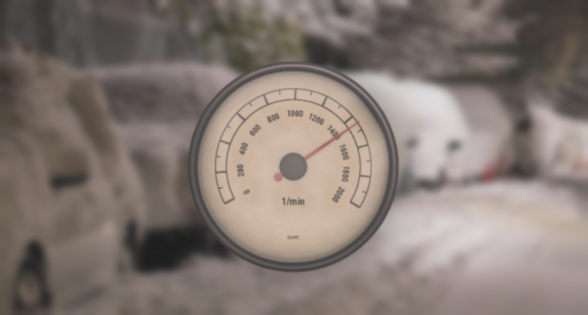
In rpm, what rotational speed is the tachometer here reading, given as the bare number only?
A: 1450
